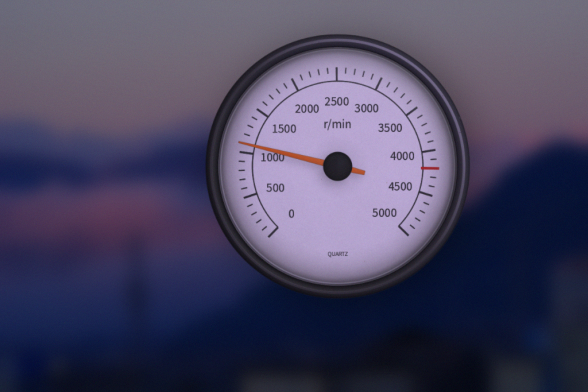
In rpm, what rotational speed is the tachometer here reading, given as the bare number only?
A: 1100
